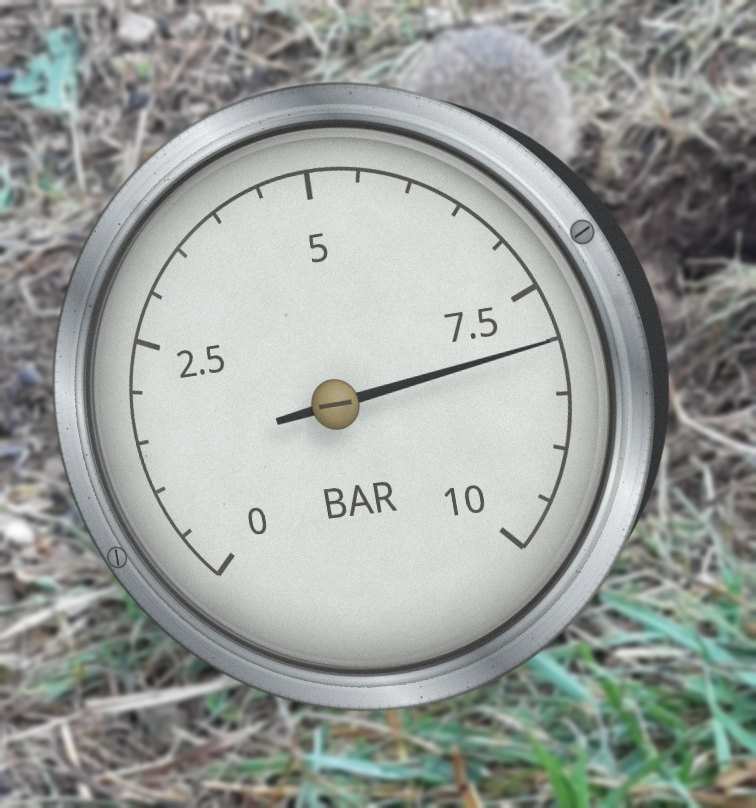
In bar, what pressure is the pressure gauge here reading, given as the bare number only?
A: 8
